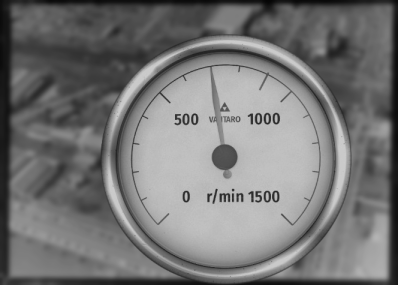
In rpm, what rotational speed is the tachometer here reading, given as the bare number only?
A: 700
